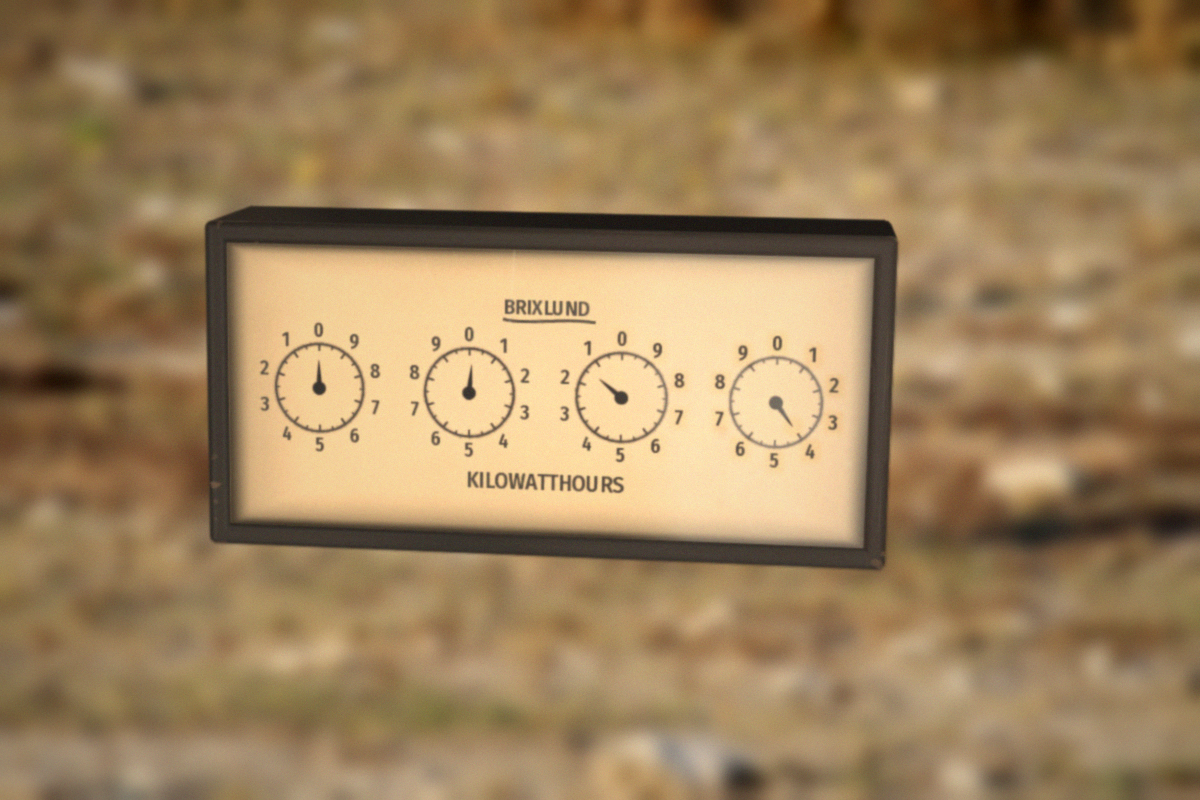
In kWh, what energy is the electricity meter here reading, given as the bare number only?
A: 14
